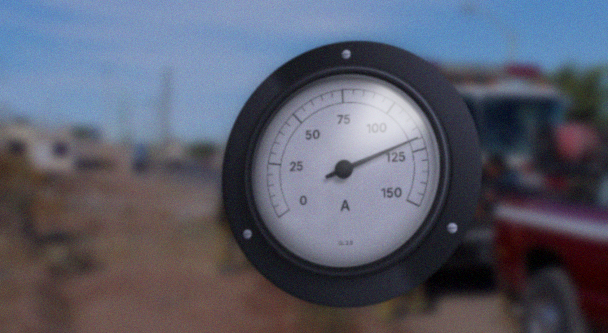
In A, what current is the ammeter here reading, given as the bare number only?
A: 120
